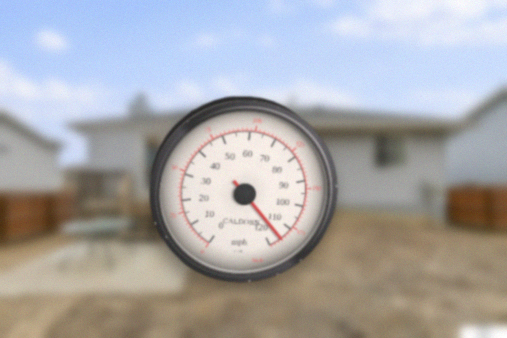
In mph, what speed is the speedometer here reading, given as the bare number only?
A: 115
